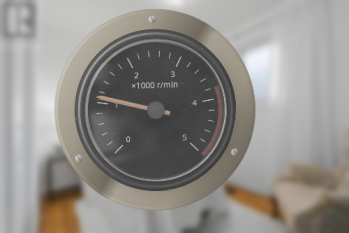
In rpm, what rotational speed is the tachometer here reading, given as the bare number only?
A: 1100
